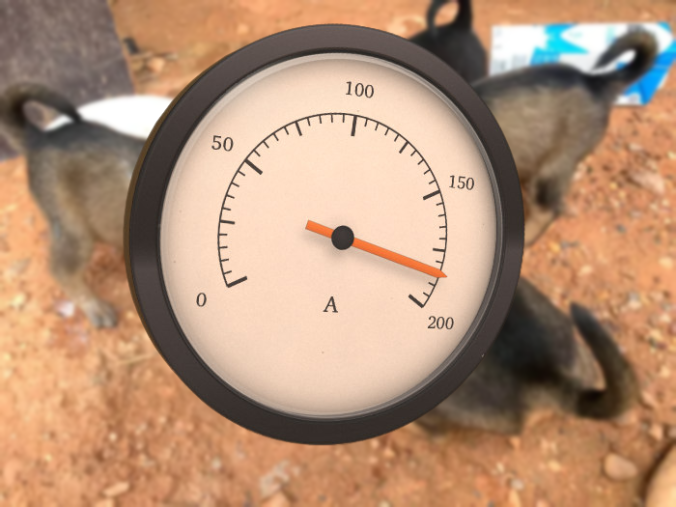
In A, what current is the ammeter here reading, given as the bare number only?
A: 185
